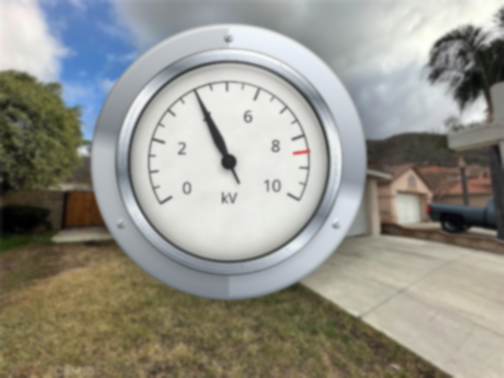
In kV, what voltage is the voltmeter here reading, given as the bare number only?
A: 4
